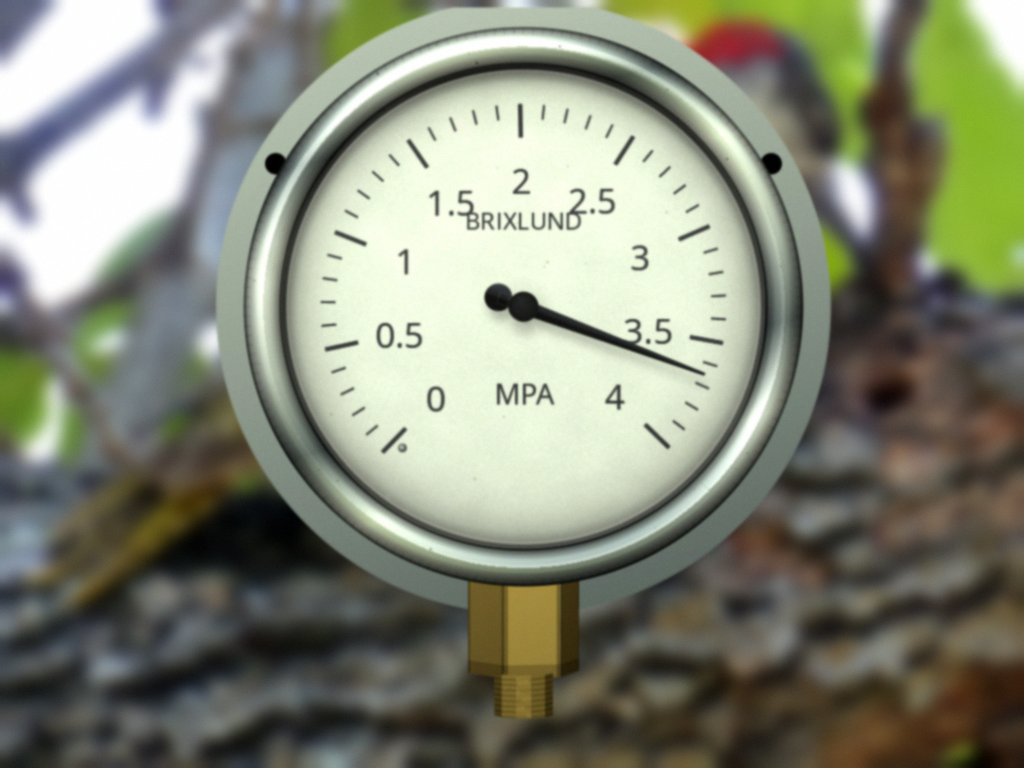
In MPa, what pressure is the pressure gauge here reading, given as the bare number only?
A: 3.65
